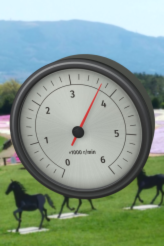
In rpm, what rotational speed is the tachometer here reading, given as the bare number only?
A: 3700
